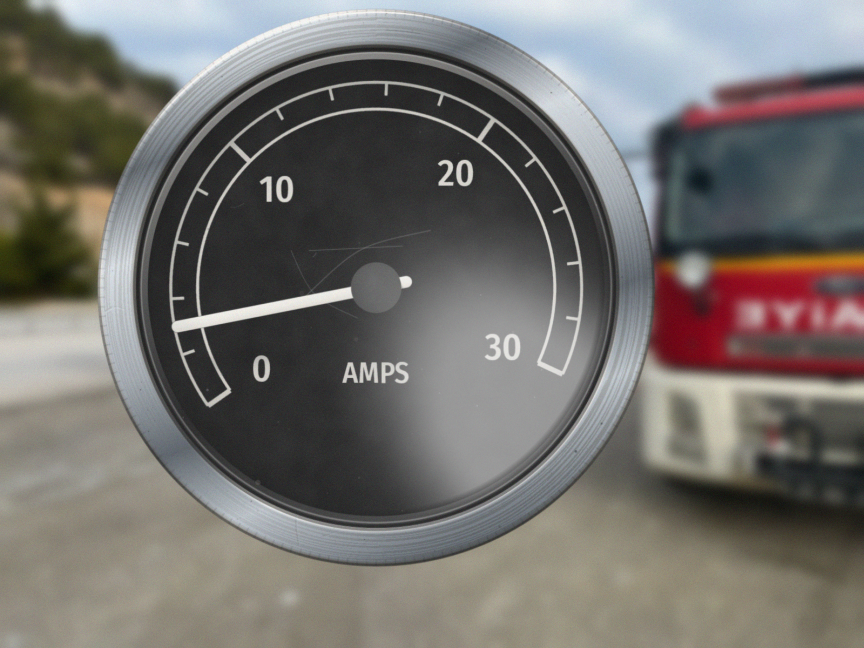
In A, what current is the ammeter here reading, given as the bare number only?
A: 3
